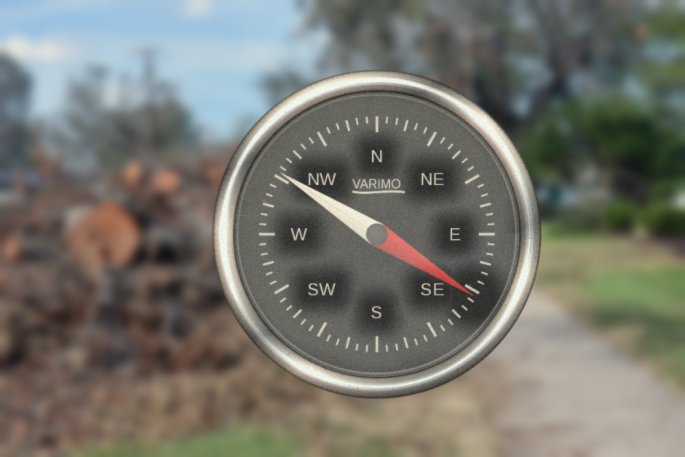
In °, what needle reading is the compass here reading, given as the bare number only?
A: 122.5
